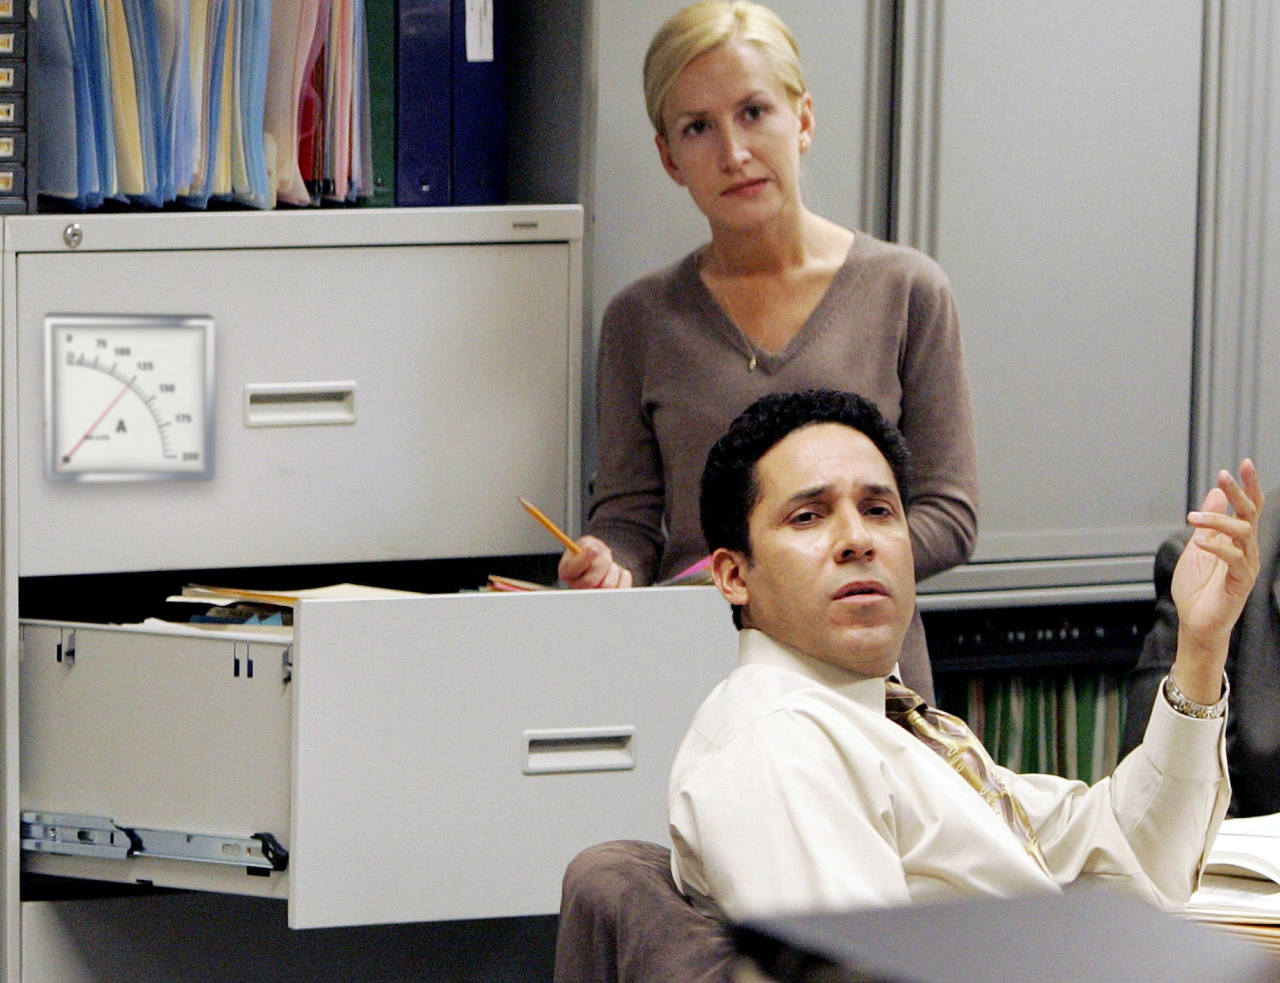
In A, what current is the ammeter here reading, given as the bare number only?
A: 125
